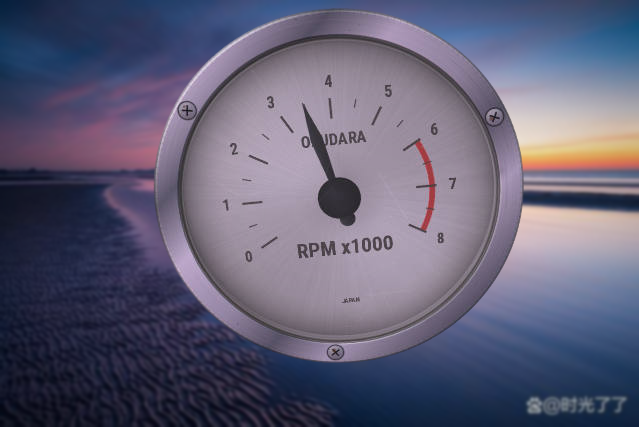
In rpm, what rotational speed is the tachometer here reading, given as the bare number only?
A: 3500
